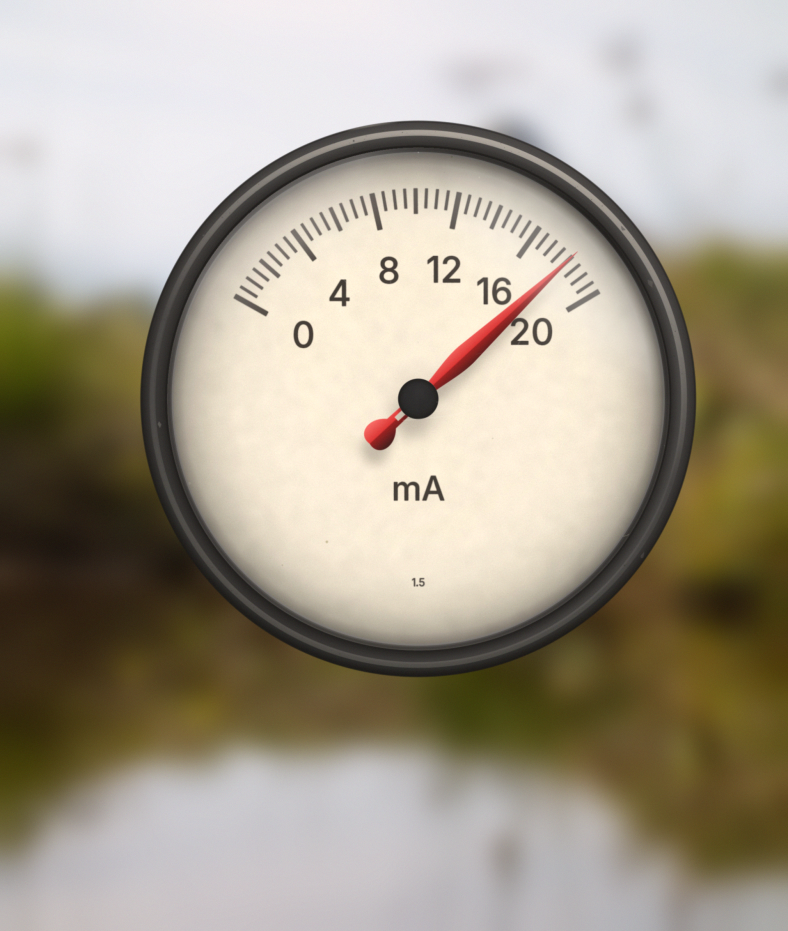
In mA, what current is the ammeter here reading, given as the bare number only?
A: 18
